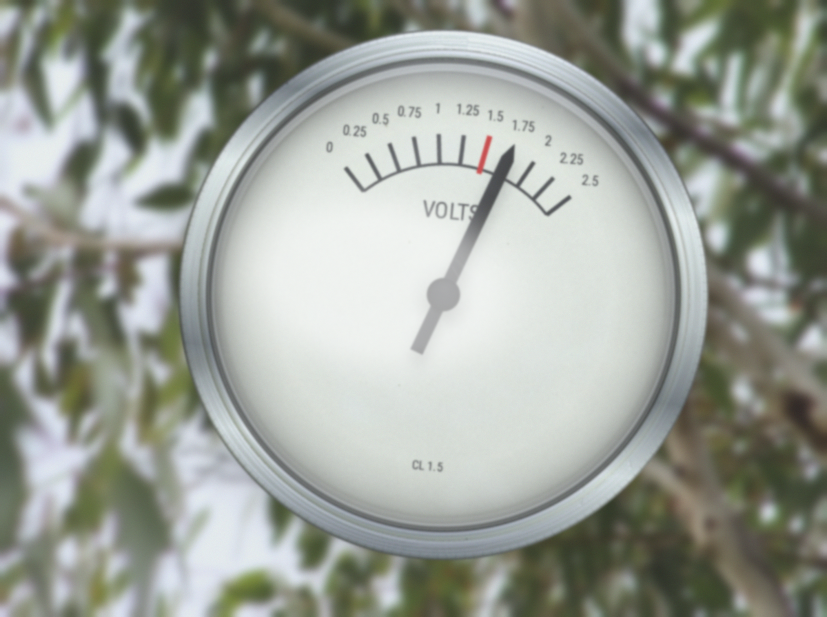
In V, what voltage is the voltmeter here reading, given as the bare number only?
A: 1.75
